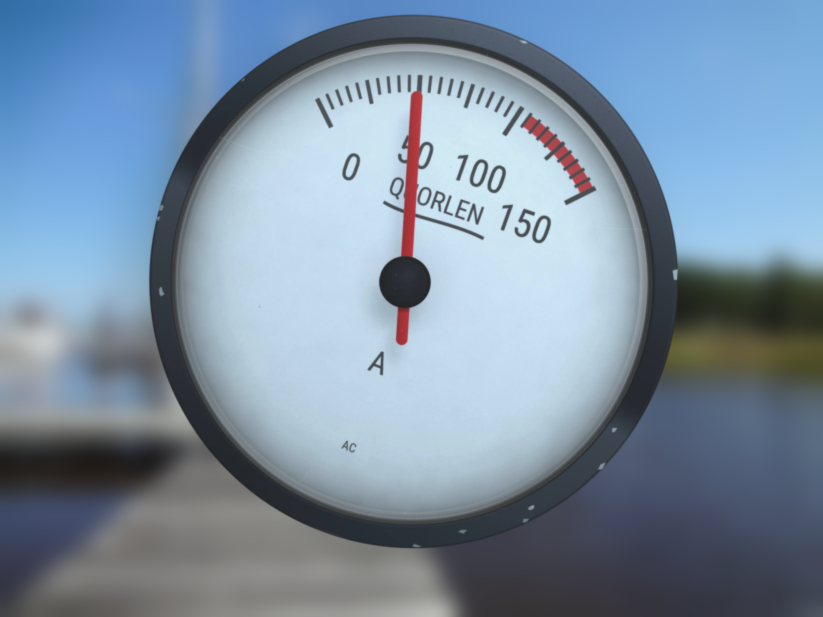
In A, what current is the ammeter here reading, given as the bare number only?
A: 50
